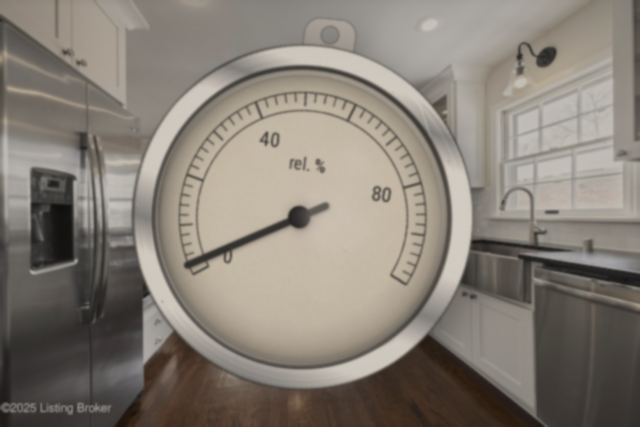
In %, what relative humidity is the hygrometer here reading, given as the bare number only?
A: 2
